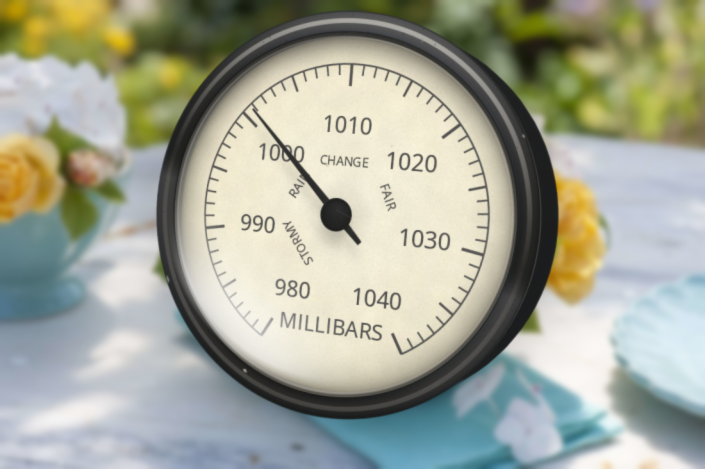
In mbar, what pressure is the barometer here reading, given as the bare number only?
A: 1001
